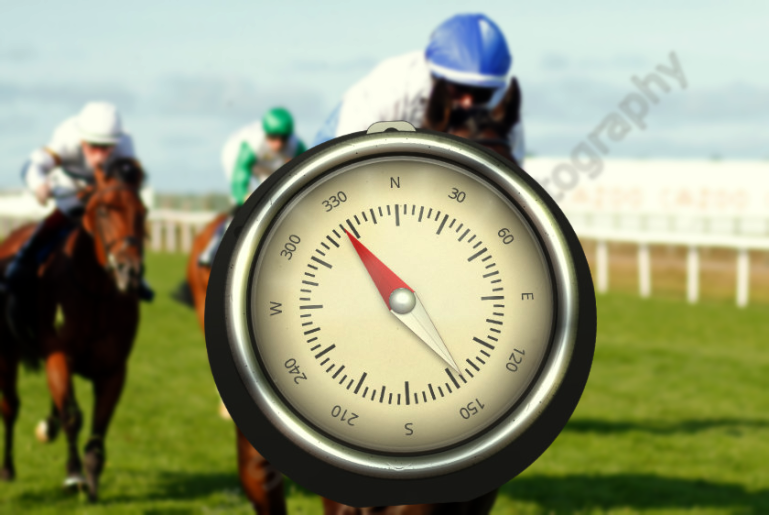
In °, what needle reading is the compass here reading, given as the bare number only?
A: 325
